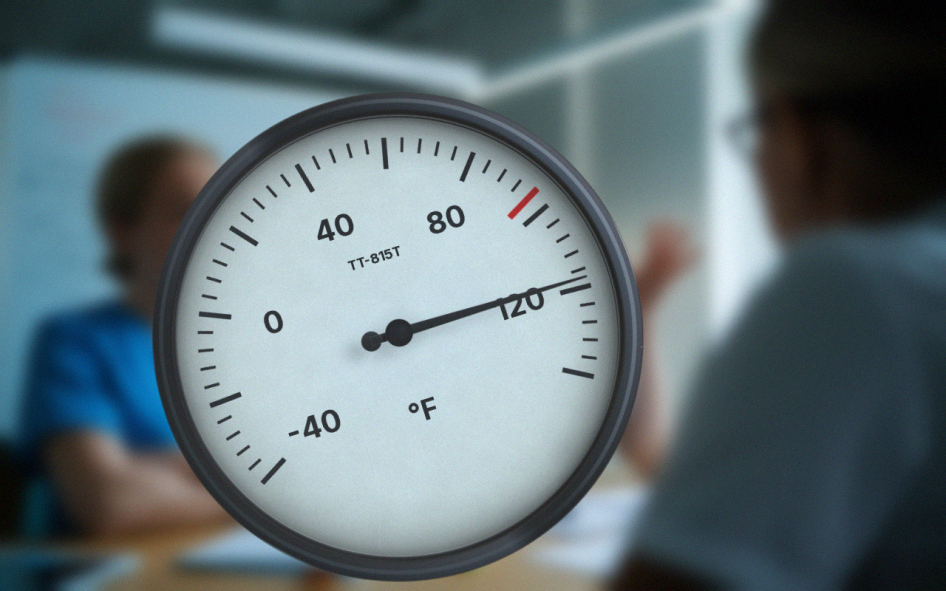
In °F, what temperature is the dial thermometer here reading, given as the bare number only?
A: 118
